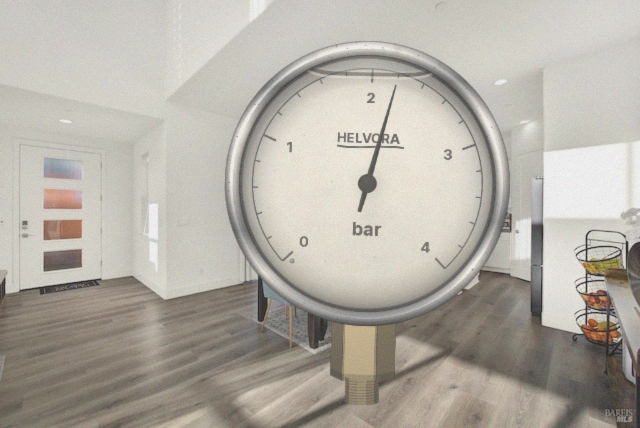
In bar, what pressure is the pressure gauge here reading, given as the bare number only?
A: 2.2
